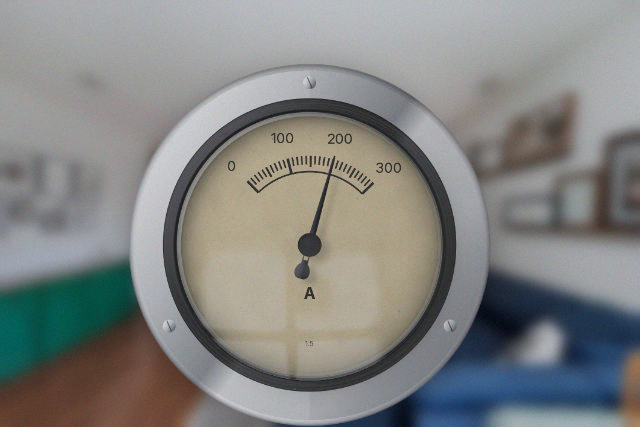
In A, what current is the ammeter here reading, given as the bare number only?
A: 200
